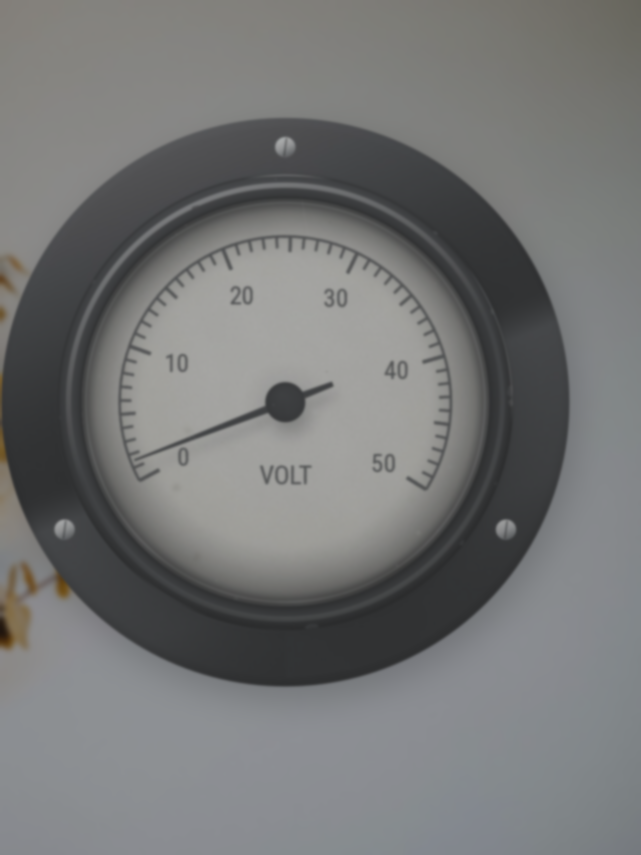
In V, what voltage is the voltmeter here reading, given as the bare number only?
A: 1.5
